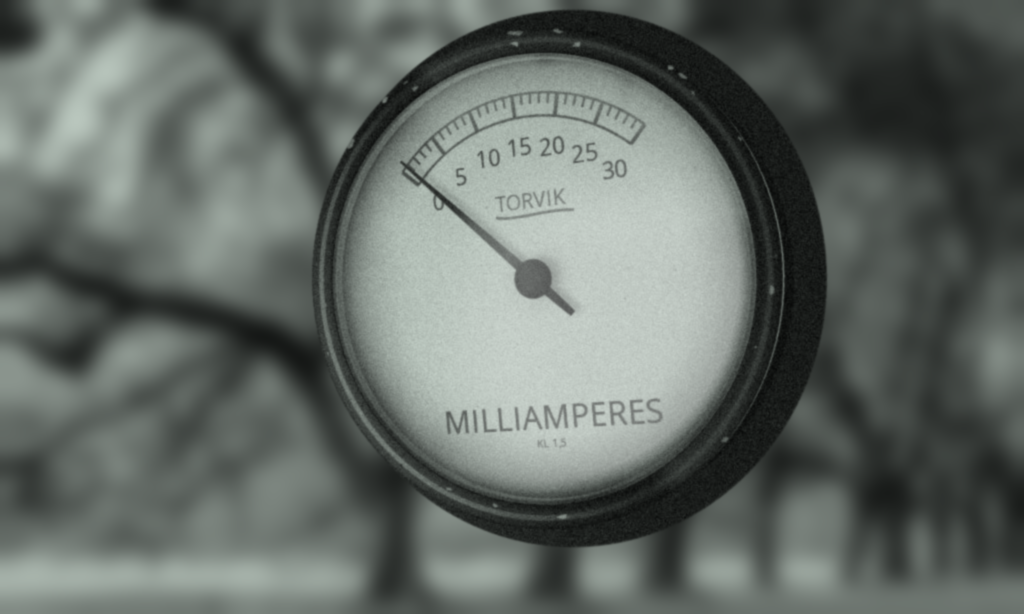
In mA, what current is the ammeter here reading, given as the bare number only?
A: 1
